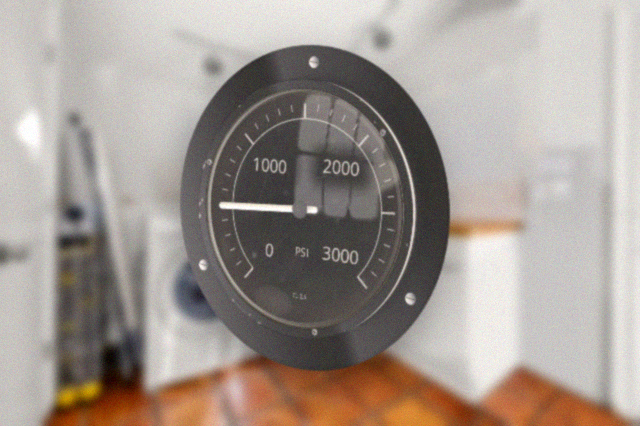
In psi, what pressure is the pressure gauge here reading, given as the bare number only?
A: 500
